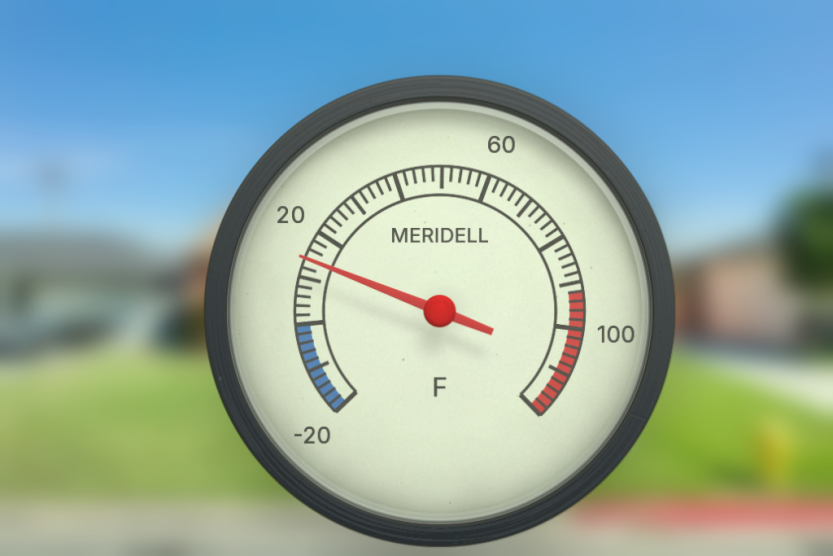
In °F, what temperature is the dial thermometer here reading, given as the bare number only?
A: 14
